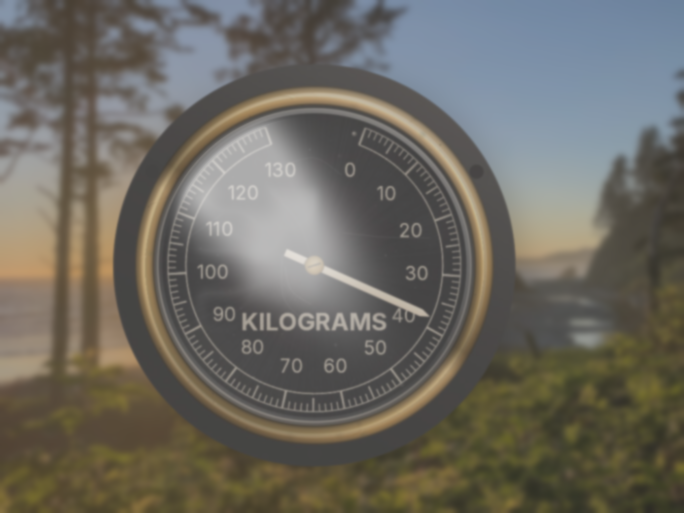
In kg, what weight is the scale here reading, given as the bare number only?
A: 38
